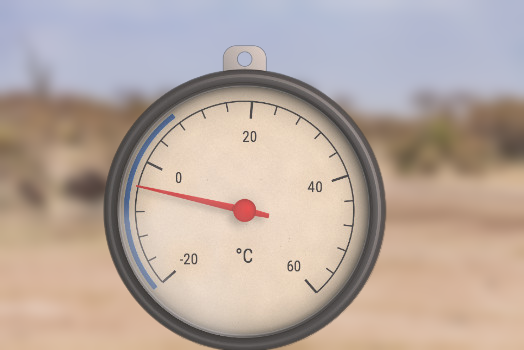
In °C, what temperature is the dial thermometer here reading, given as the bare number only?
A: -4
